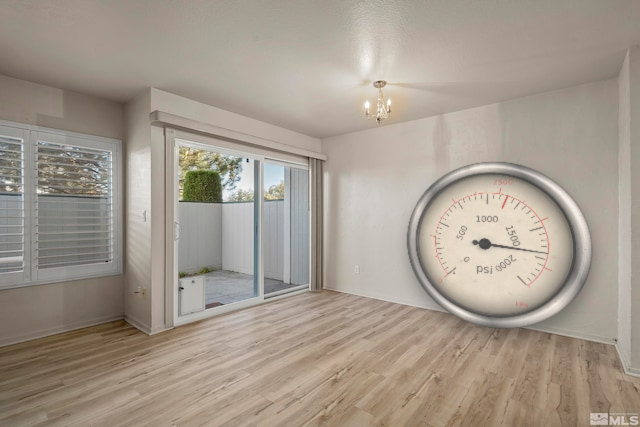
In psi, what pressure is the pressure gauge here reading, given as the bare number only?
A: 1700
